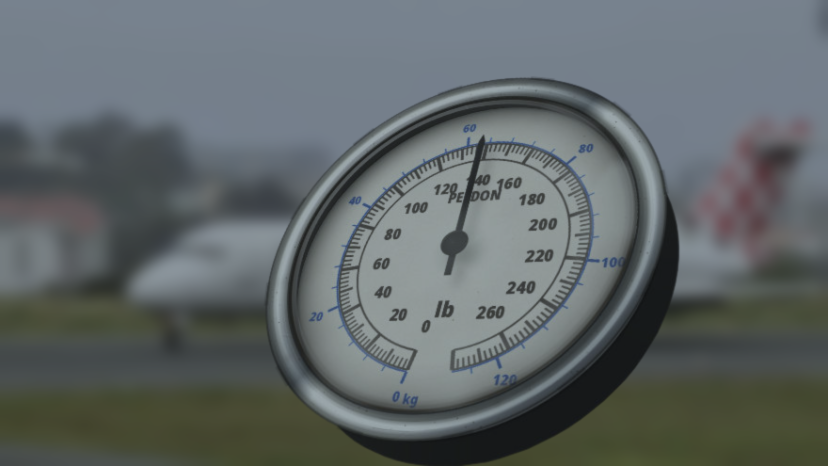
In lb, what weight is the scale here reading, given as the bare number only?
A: 140
